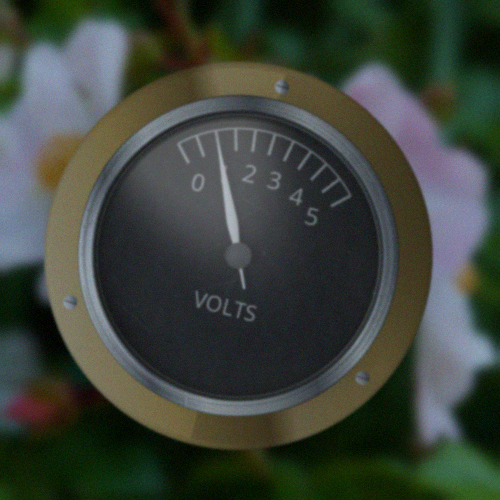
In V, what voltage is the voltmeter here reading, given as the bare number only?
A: 1
